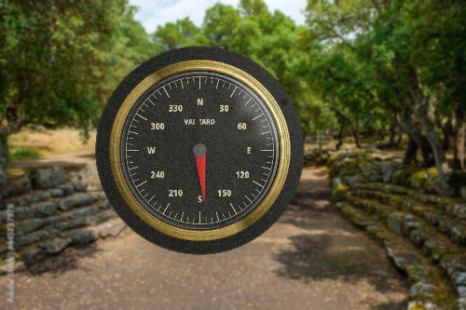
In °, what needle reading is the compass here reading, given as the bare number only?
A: 175
